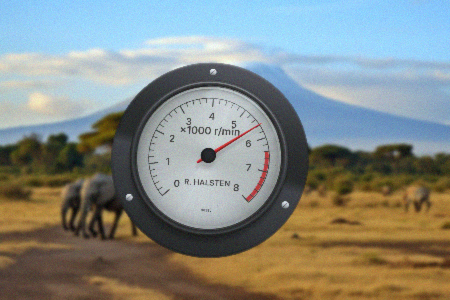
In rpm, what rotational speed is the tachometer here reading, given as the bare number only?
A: 5600
